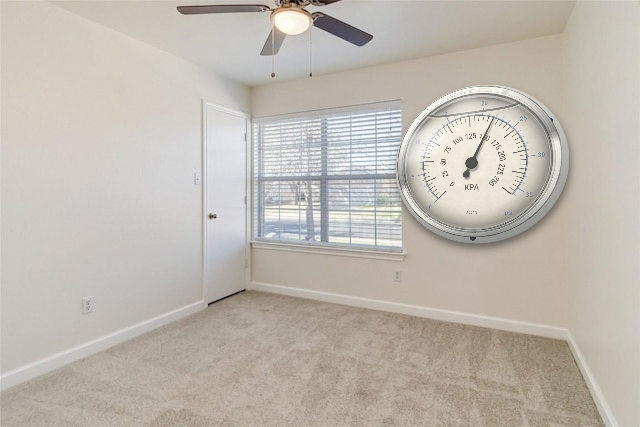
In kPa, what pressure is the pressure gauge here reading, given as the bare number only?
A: 150
